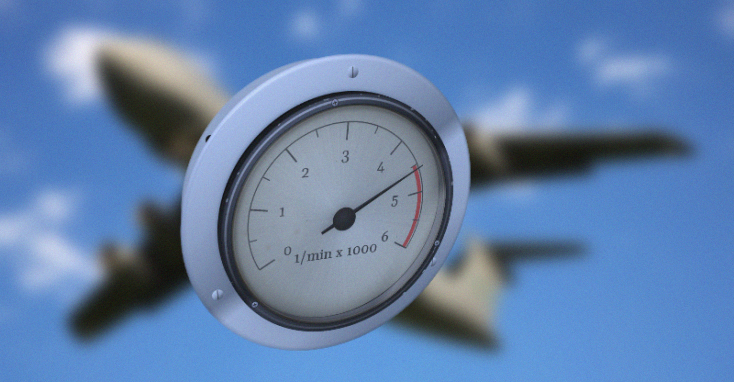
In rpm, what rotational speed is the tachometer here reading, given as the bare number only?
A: 4500
